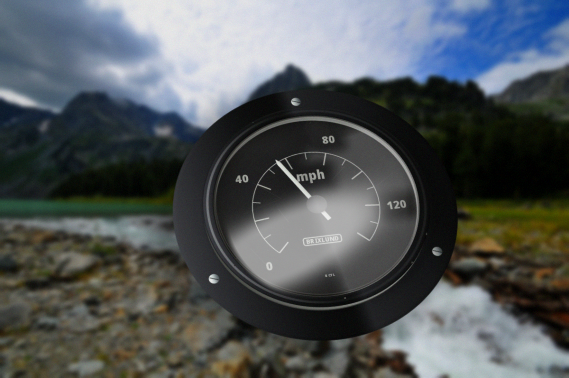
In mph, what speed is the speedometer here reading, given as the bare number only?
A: 55
